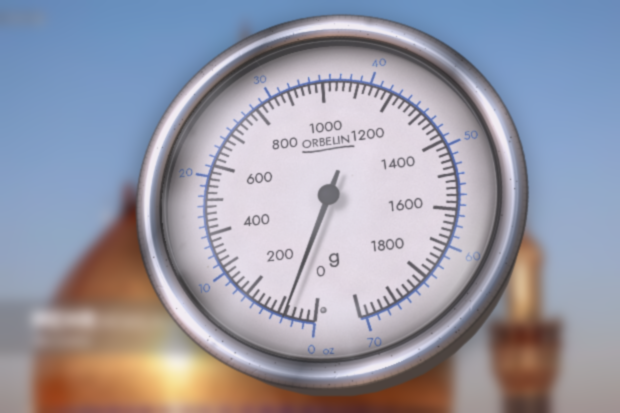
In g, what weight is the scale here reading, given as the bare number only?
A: 80
